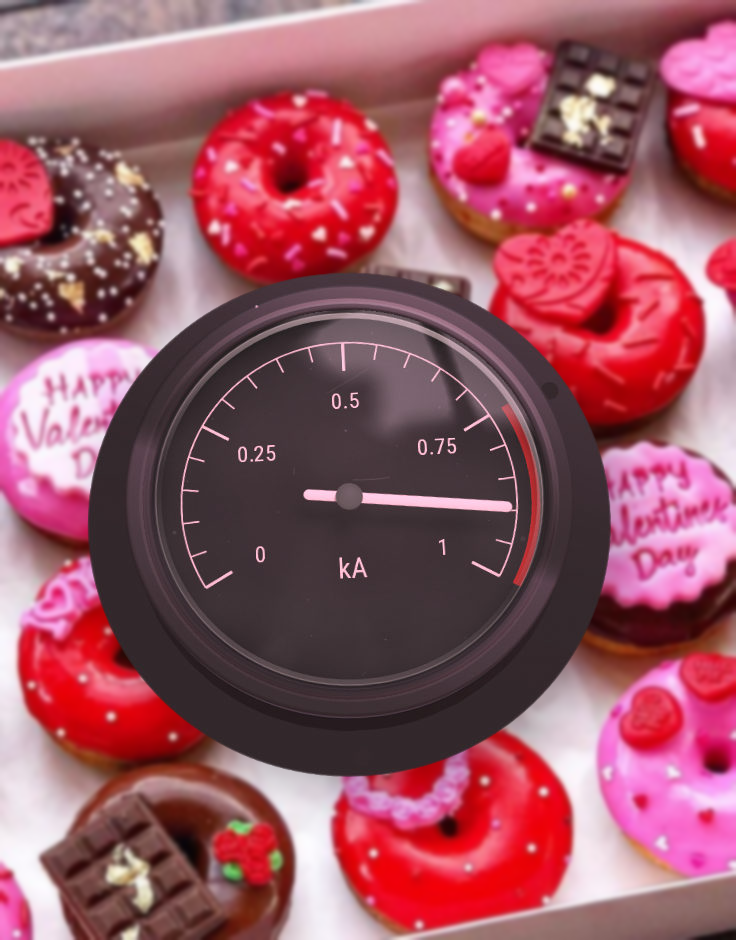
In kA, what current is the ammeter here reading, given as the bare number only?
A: 0.9
